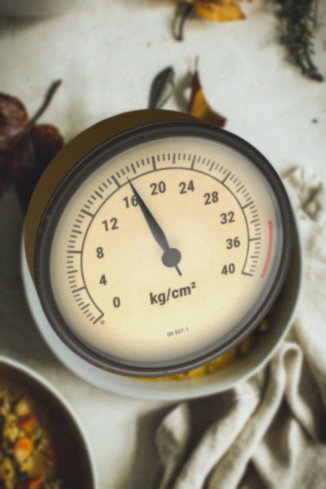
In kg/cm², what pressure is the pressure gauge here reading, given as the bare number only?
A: 17
